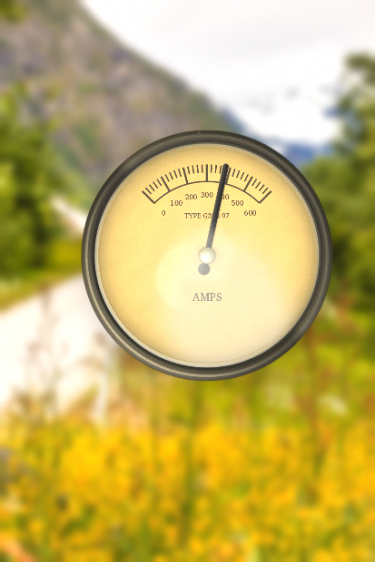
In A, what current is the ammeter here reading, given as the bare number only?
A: 380
